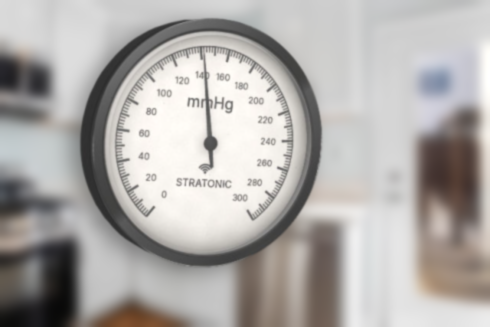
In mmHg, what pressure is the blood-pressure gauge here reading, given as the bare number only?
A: 140
